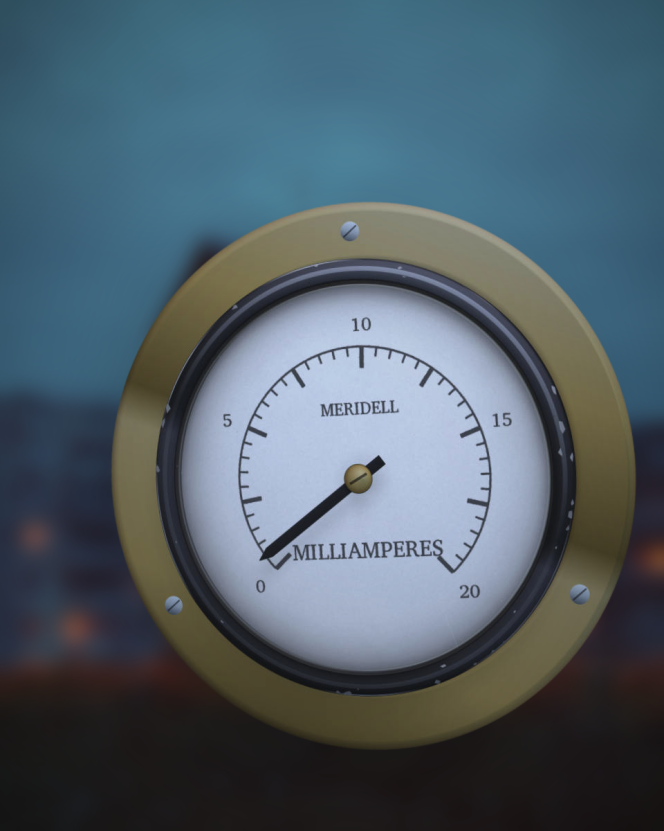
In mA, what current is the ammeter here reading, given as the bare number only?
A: 0.5
